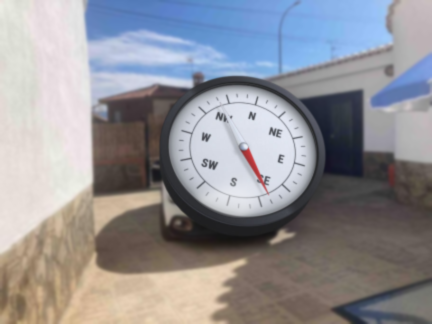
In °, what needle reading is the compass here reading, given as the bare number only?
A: 140
